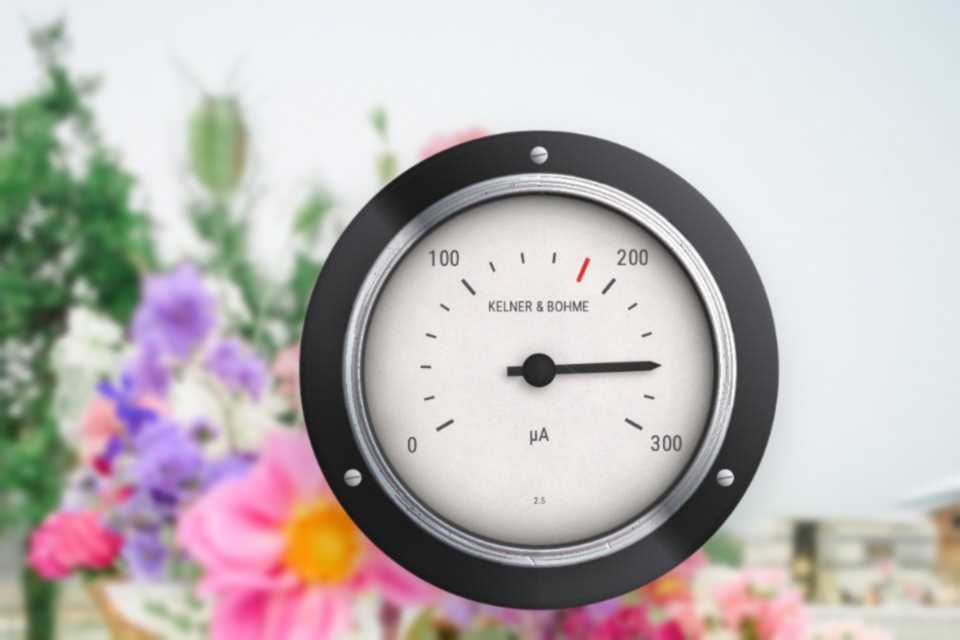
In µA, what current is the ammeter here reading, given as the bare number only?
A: 260
